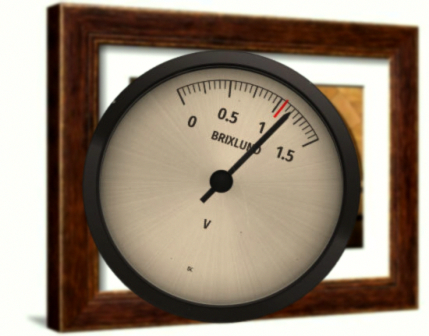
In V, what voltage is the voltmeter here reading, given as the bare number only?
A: 1.15
